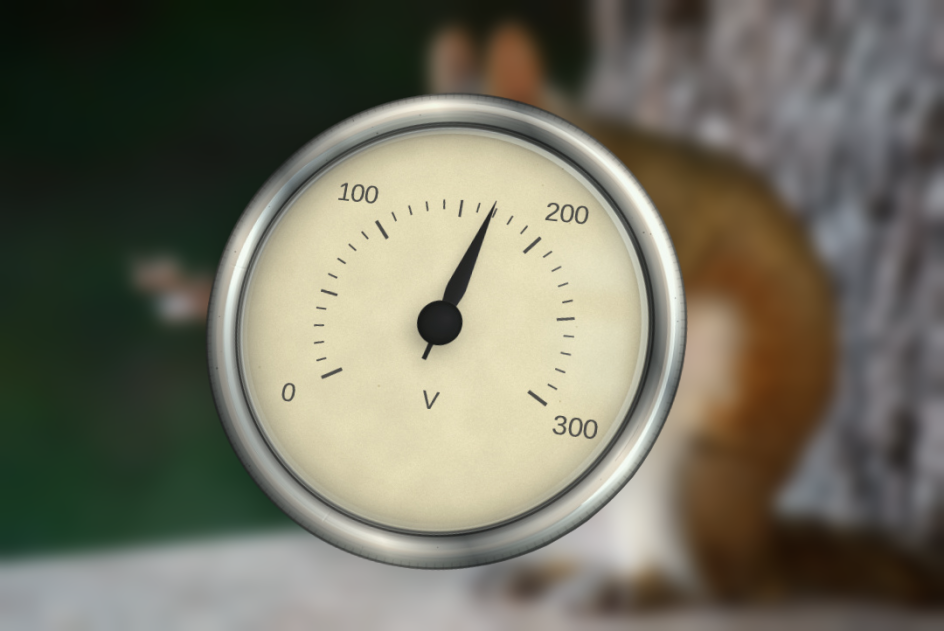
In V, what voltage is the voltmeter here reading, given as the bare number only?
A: 170
